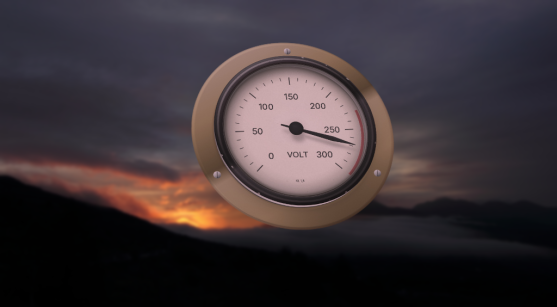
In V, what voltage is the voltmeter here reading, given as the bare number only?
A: 270
